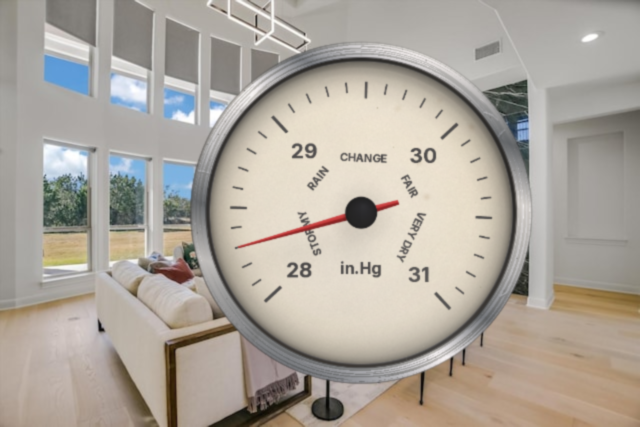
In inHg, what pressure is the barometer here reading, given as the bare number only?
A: 28.3
